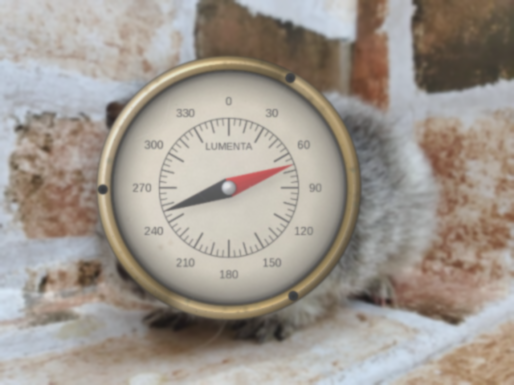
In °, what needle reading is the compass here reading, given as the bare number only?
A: 70
